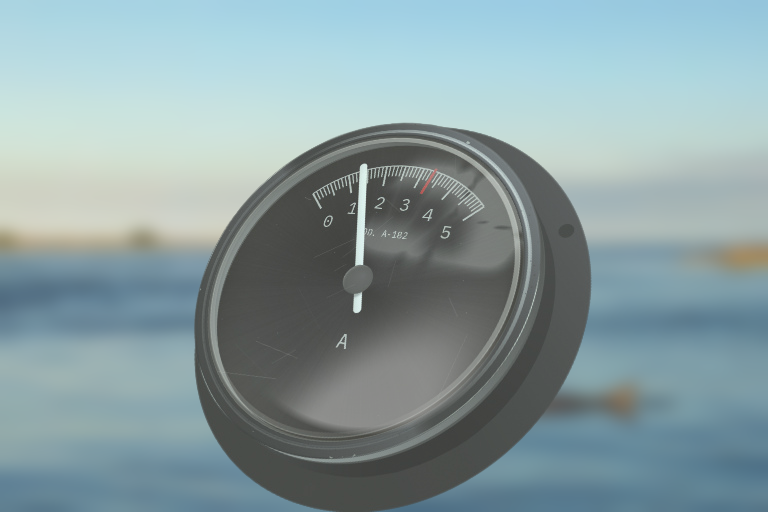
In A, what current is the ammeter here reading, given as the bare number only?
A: 1.5
